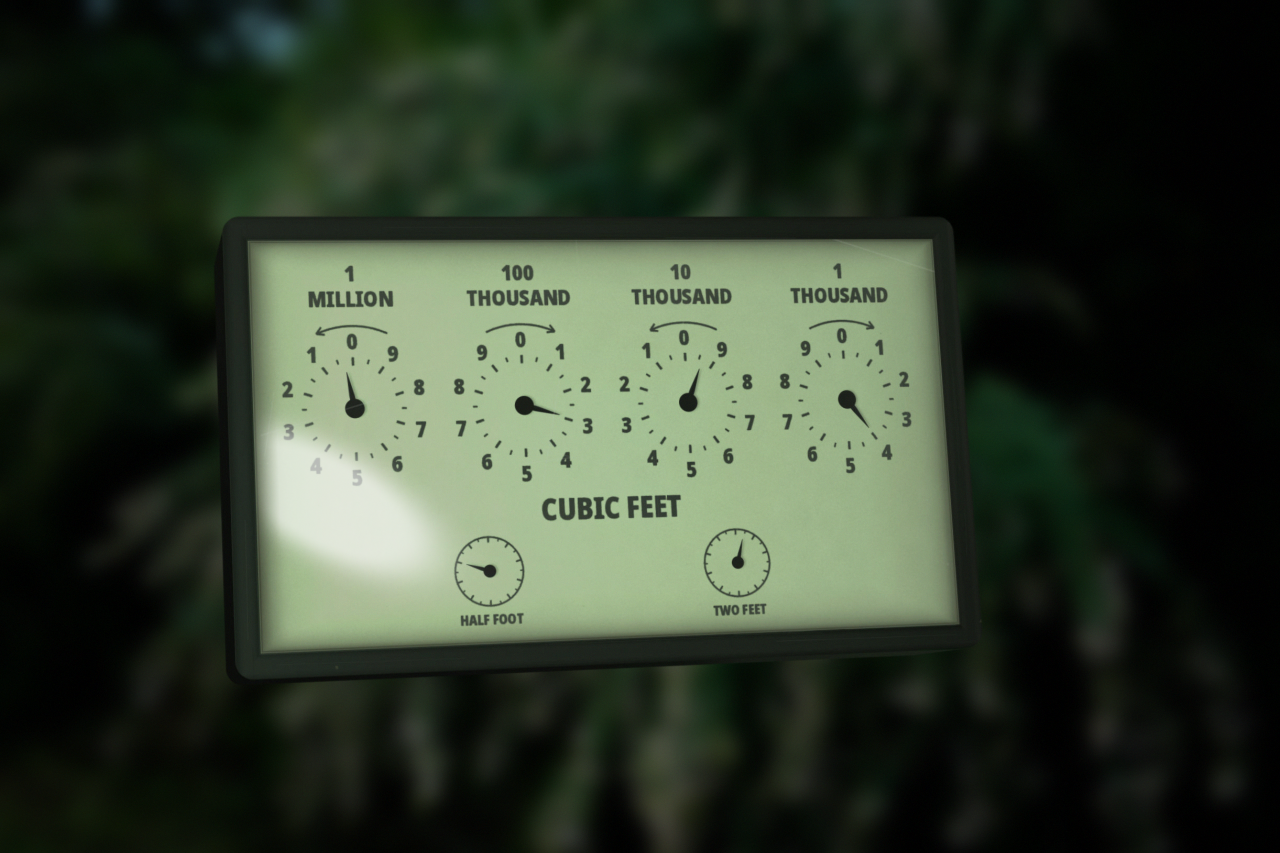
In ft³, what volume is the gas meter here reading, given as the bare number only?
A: 29400
